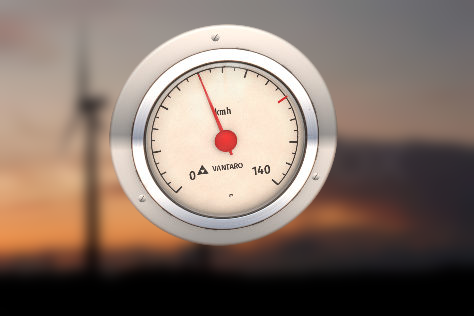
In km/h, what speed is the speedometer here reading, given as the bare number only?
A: 60
